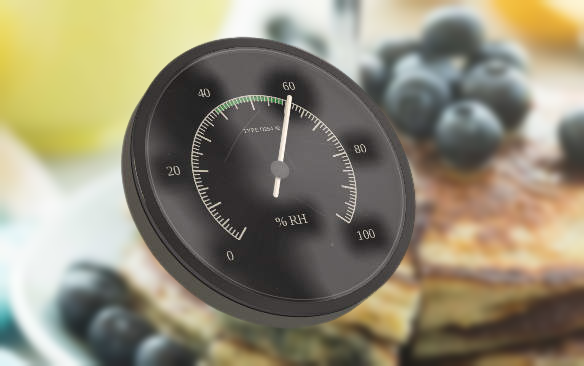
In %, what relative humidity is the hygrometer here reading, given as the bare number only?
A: 60
